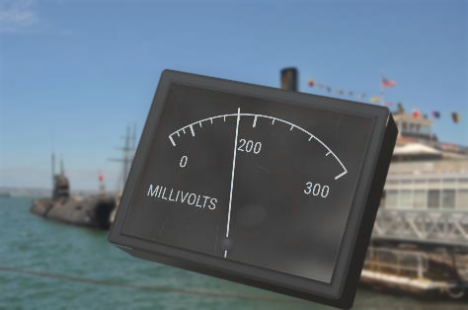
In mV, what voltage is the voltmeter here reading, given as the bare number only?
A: 180
